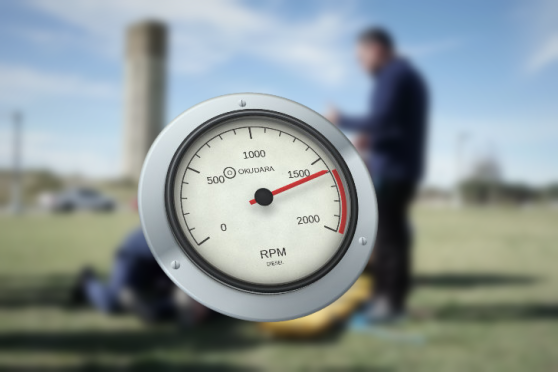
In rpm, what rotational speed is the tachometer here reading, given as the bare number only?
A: 1600
